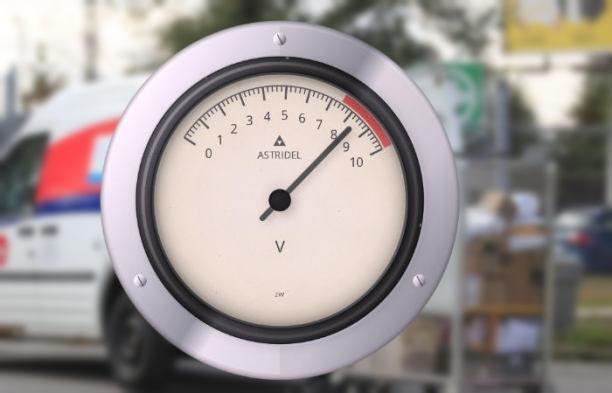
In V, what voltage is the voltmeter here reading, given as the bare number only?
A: 8.4
